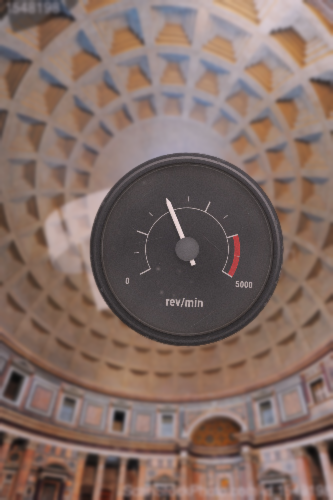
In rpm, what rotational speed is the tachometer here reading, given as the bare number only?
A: 2000
